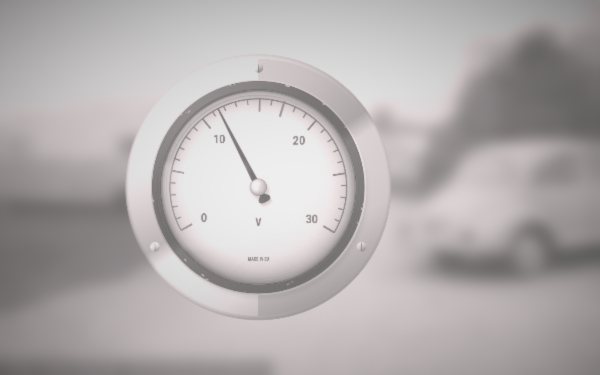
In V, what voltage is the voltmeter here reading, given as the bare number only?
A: 11.5
